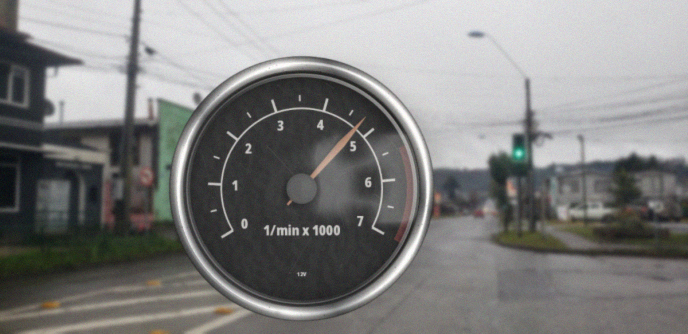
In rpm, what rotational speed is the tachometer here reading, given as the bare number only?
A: 4750
